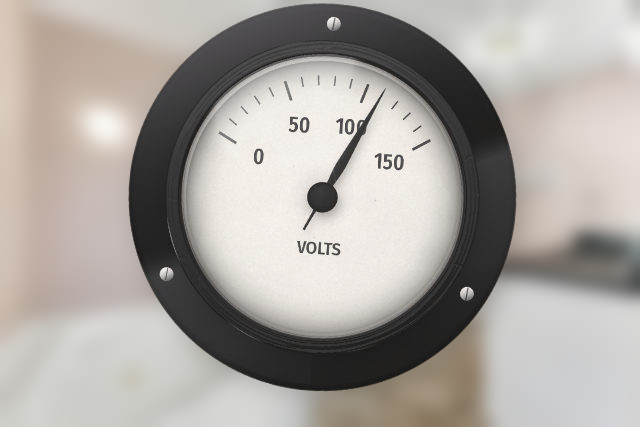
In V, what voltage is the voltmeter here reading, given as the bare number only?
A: 110
